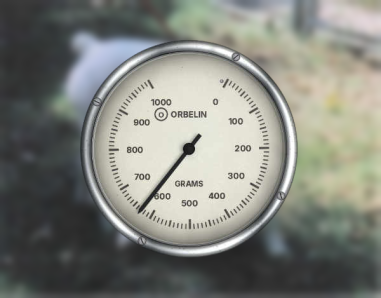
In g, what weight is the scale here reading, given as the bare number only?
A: 630
